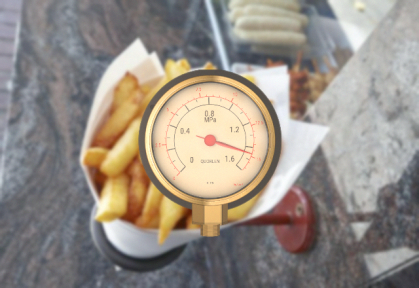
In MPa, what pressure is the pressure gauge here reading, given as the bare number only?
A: 1.45
